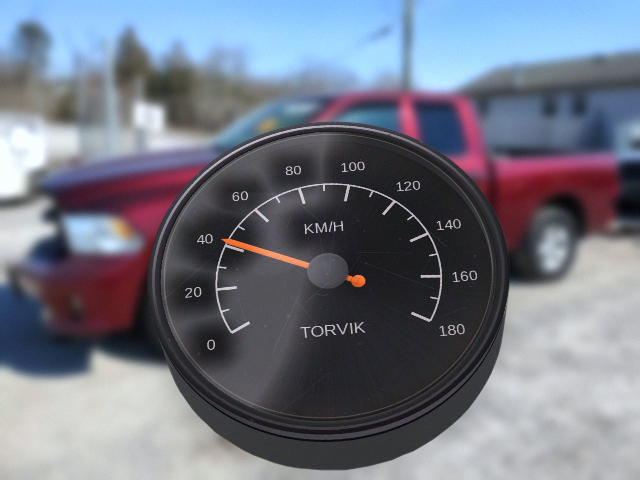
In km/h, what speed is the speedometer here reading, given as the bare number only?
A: 40
